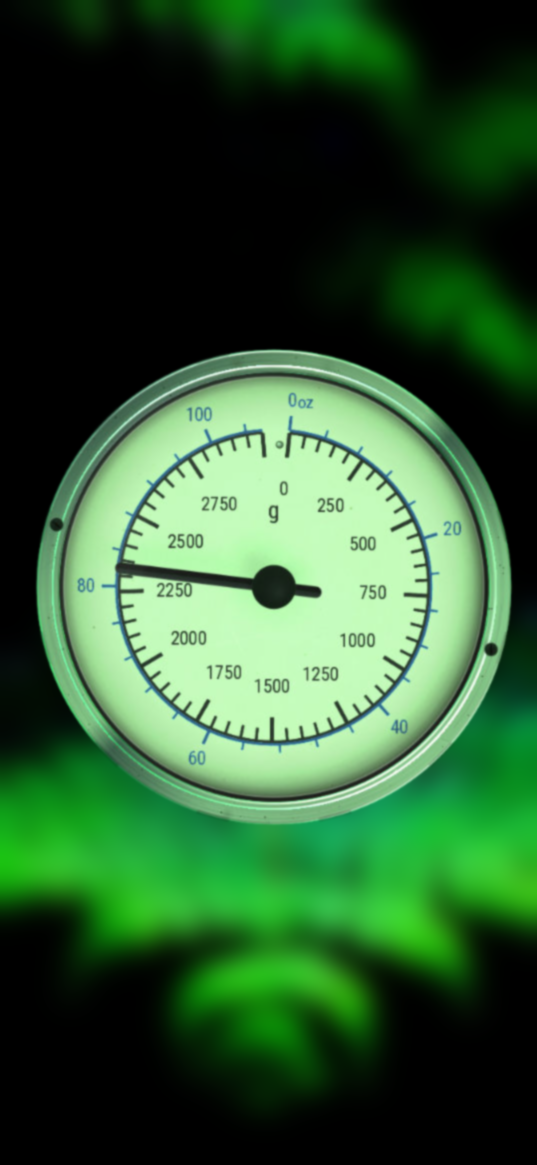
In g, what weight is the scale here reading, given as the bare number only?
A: 2325
